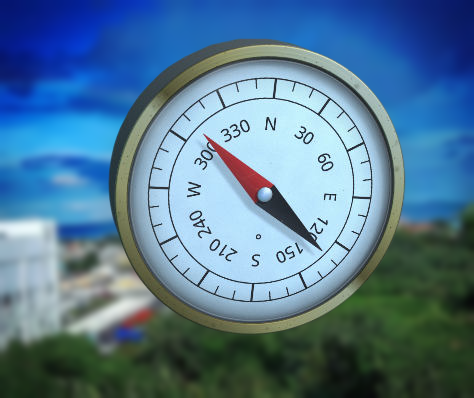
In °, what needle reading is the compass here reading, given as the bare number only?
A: 310
